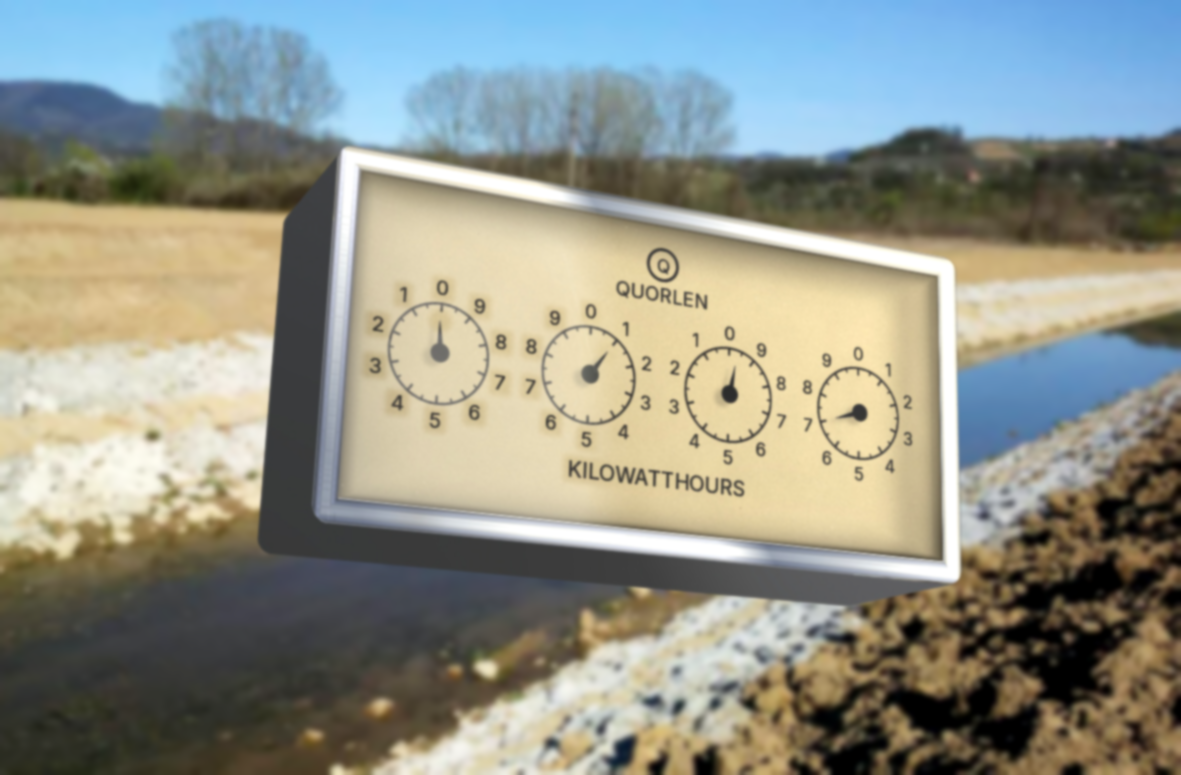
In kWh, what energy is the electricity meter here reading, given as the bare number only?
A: 97
